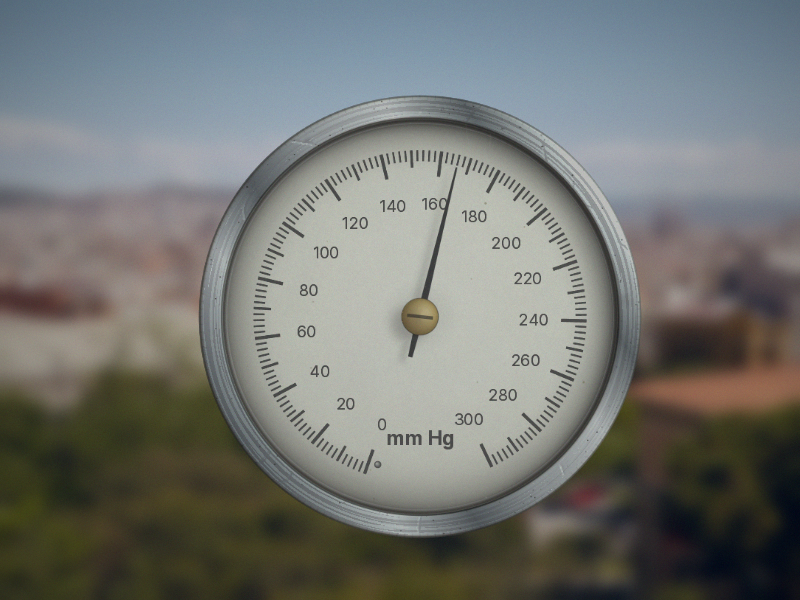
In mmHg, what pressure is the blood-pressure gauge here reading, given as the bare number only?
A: 166
